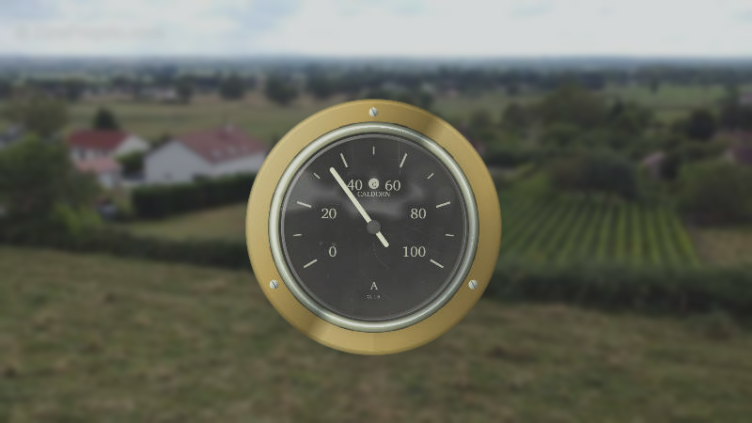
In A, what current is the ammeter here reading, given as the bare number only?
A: 35
